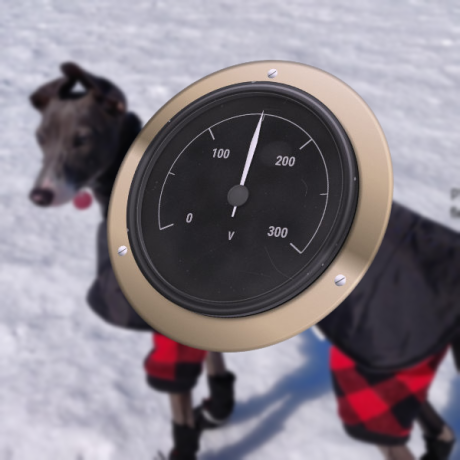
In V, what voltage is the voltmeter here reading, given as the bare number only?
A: 150
